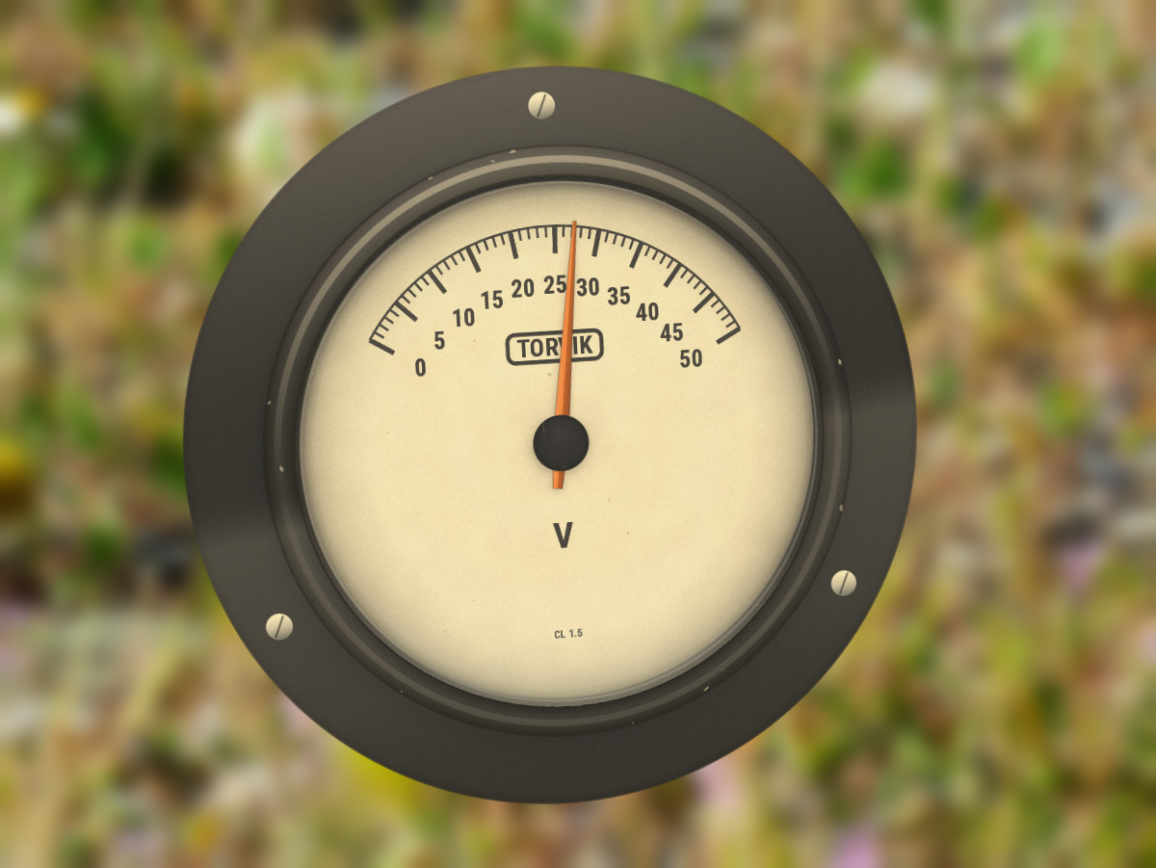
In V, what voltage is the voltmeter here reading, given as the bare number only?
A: 27
